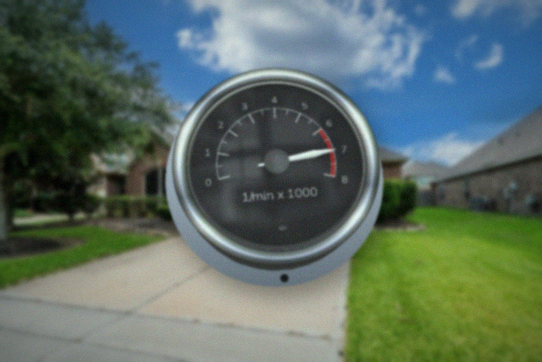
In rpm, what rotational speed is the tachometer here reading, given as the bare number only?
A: 7000
